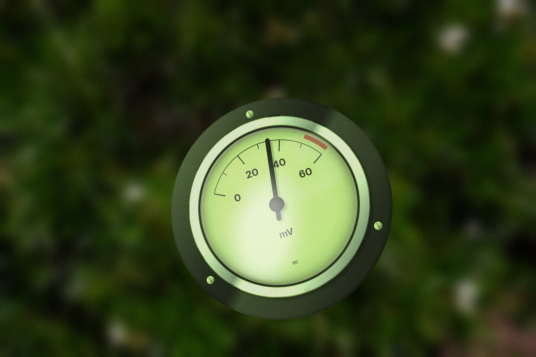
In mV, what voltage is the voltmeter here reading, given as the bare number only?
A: 35
